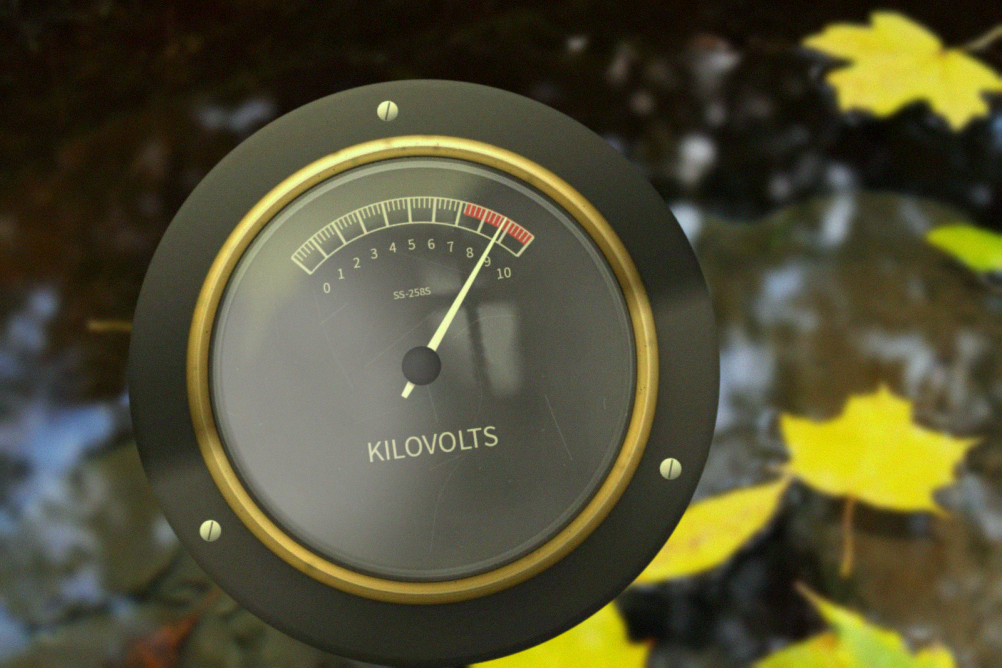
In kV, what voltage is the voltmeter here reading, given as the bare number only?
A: 8.8
